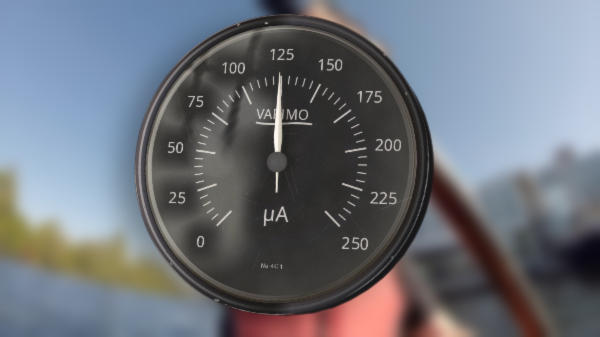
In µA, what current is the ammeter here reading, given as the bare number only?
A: 125
